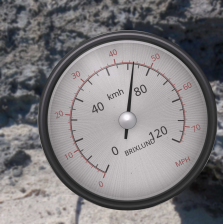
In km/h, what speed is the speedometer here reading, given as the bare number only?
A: 72.5
